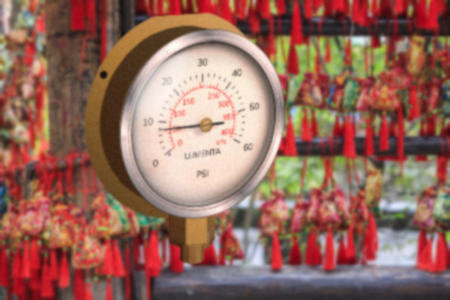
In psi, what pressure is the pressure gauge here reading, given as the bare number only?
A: 8
